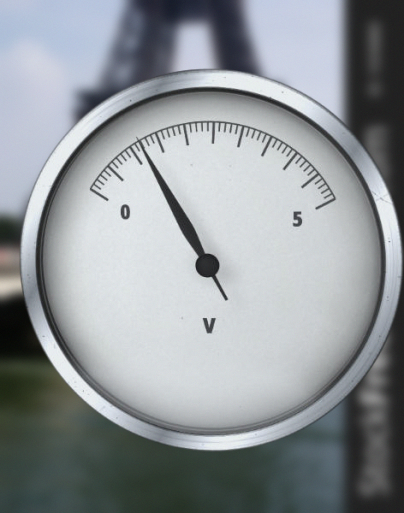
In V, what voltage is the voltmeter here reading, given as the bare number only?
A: 1.2
